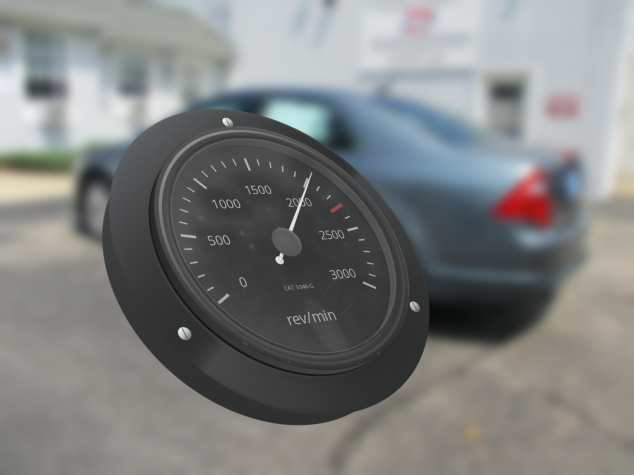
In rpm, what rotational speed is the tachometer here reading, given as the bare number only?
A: 2000
